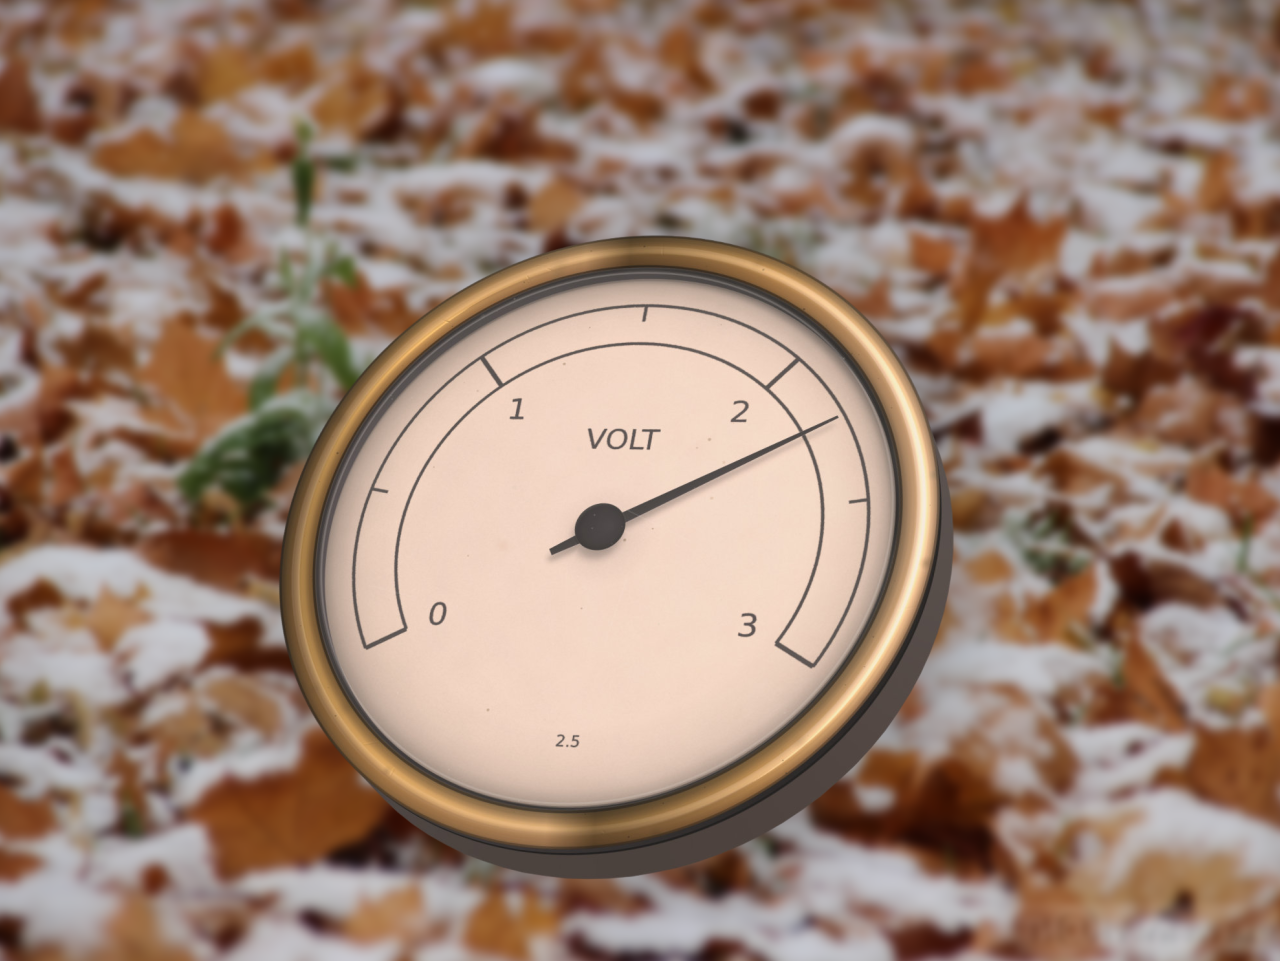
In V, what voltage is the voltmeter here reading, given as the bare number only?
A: 2.25
